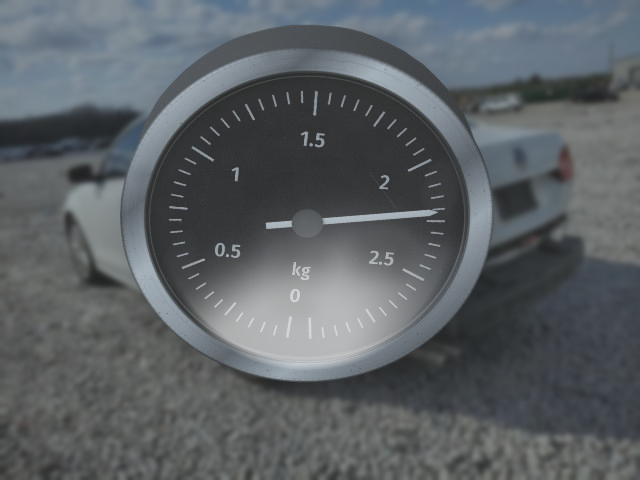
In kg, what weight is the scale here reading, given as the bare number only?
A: 2.2
